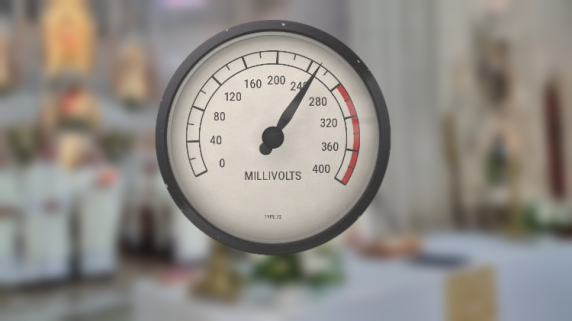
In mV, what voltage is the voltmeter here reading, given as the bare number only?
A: 250
